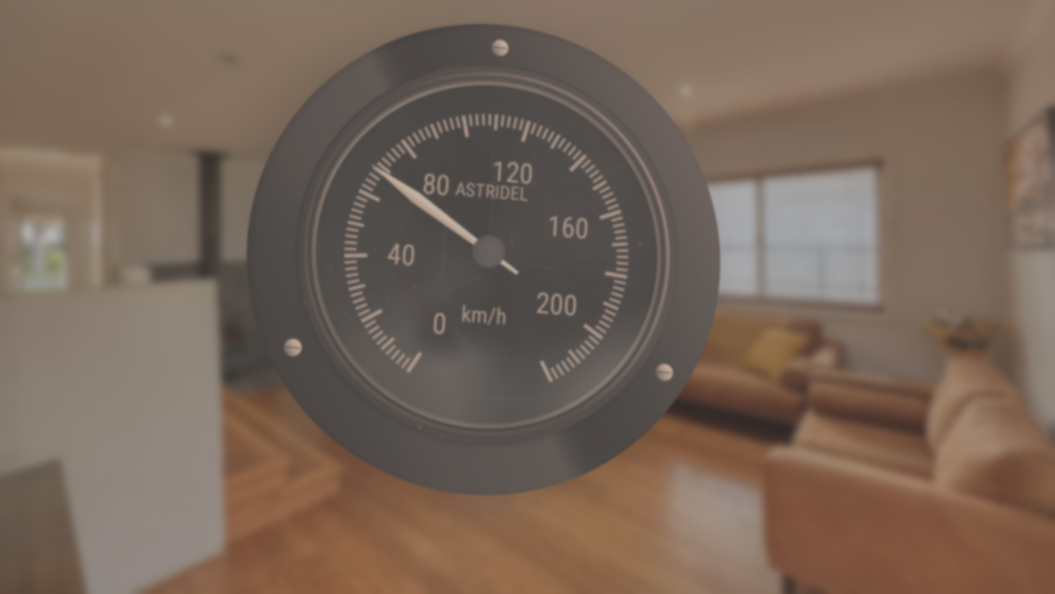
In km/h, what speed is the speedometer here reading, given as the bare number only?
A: 68
